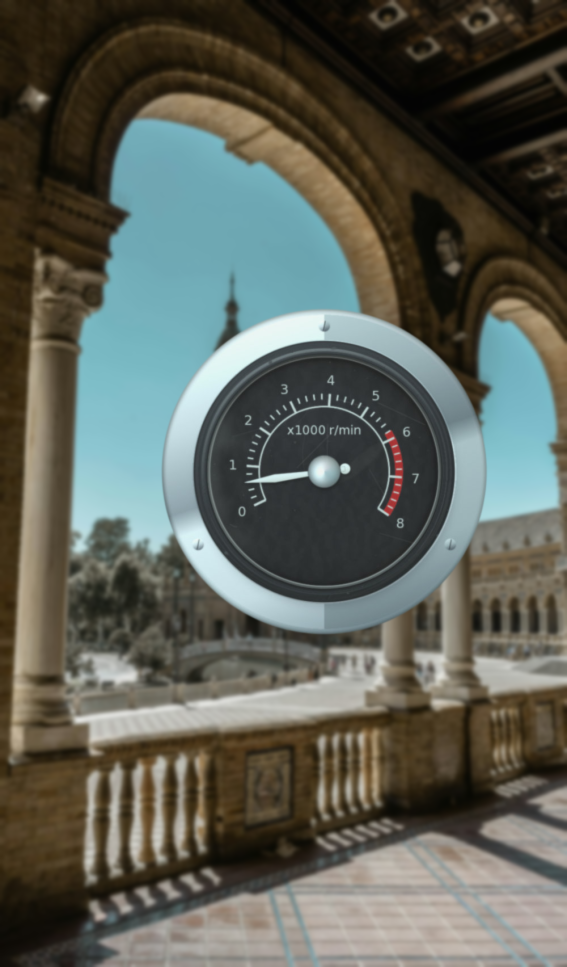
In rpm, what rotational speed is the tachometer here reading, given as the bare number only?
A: 600
